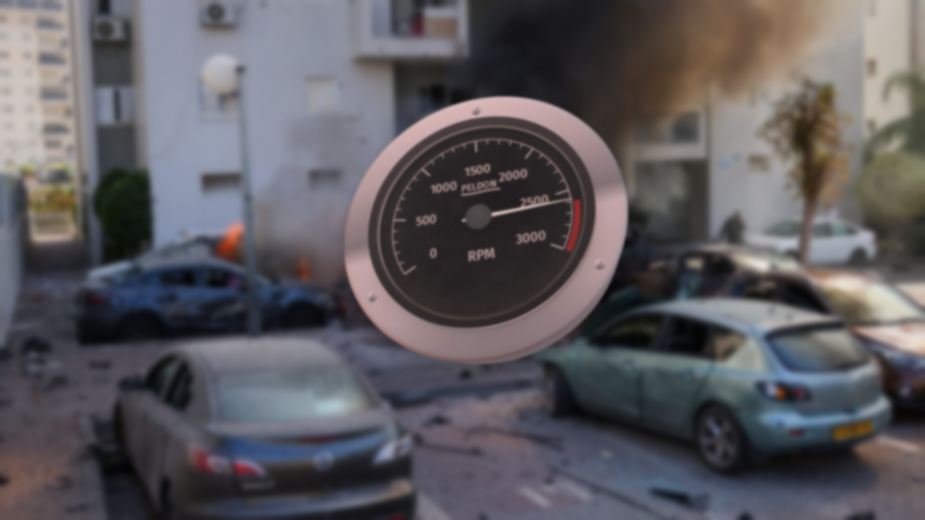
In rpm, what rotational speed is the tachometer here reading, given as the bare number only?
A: 2600
